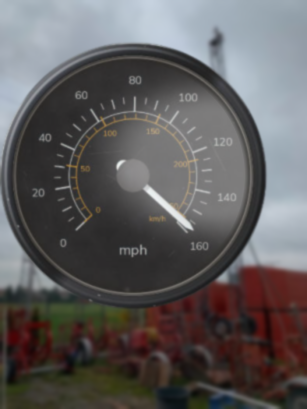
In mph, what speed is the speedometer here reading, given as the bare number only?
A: 157.5
